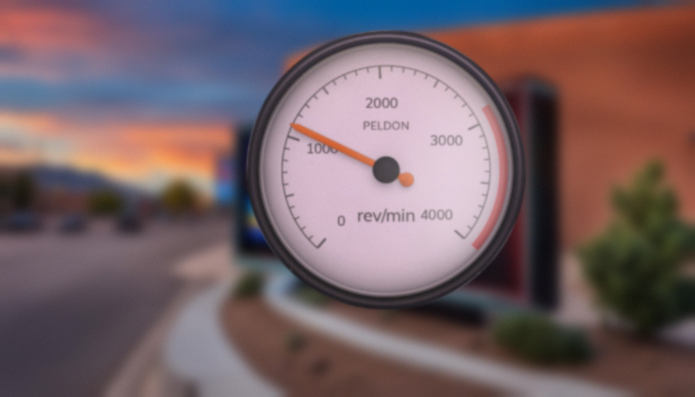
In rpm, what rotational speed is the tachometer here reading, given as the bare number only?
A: 1100
